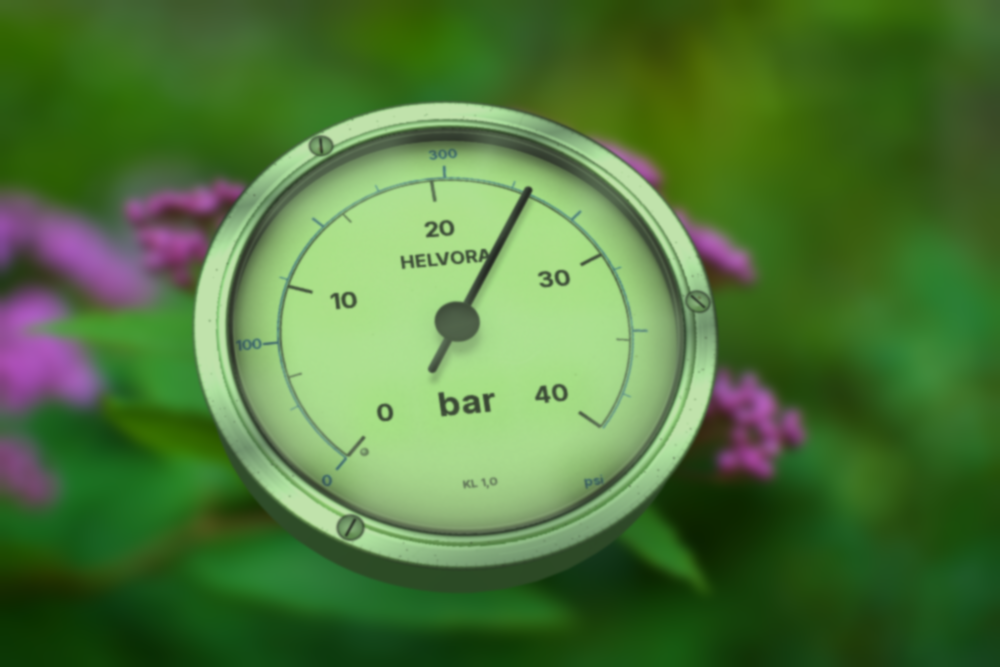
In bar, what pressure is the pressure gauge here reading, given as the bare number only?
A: 25
